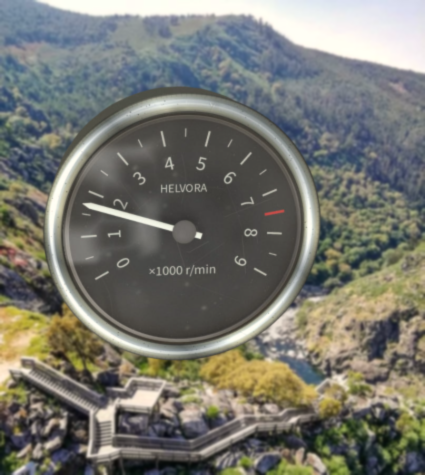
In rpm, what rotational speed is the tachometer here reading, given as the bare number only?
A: 1750
